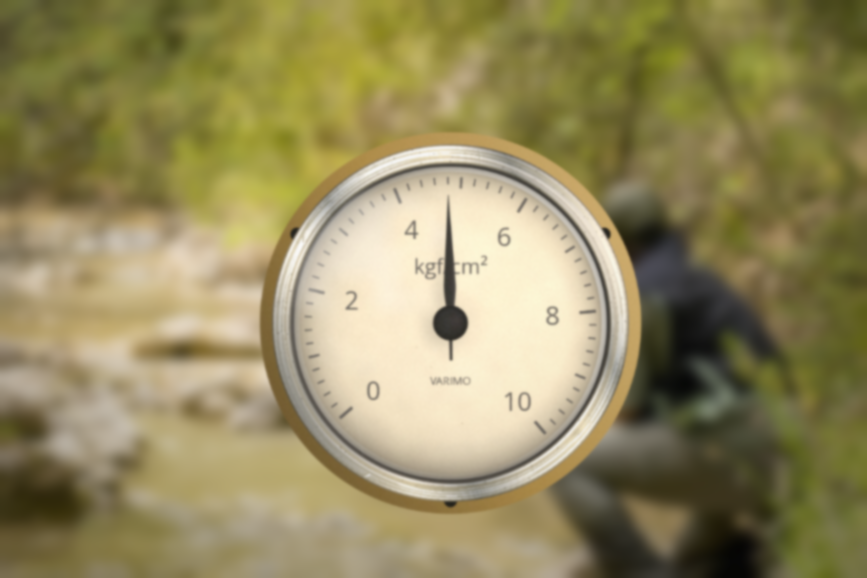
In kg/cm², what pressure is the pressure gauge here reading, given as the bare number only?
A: 4.8
